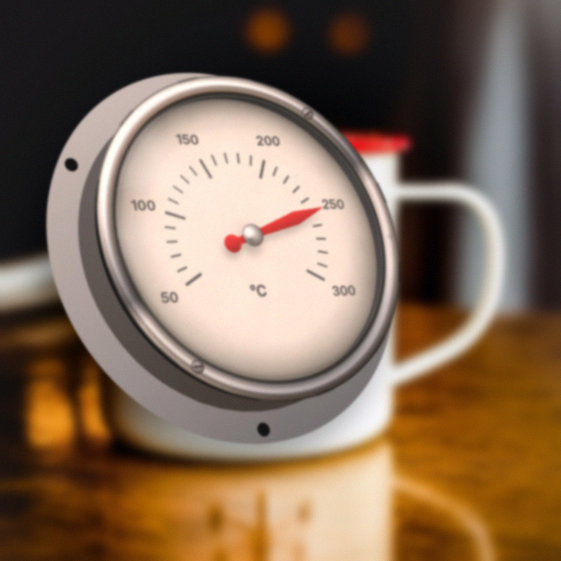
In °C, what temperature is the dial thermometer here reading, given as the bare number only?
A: 250
